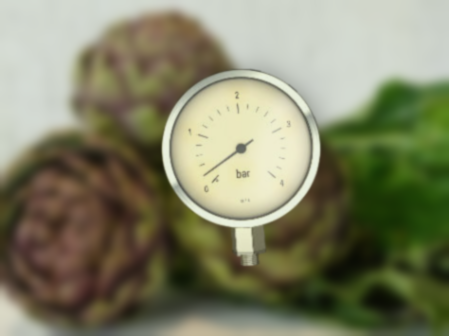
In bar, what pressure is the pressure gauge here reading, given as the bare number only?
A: 0.2
